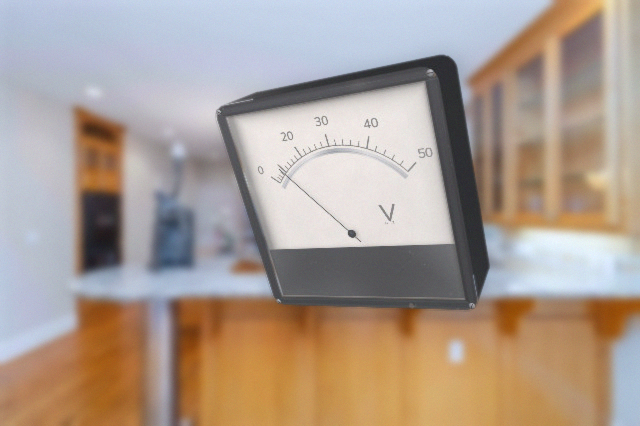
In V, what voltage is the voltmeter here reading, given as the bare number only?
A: 10
